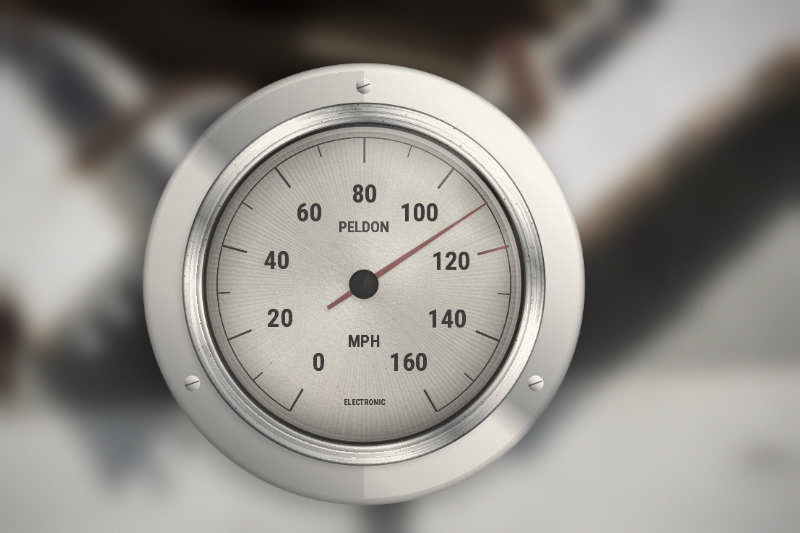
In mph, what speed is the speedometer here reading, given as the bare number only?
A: 110
